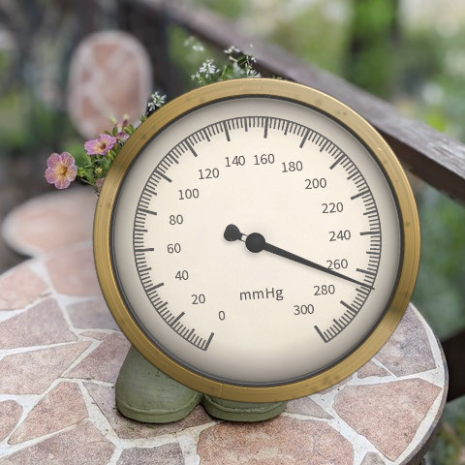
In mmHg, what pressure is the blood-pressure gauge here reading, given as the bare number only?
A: 266
